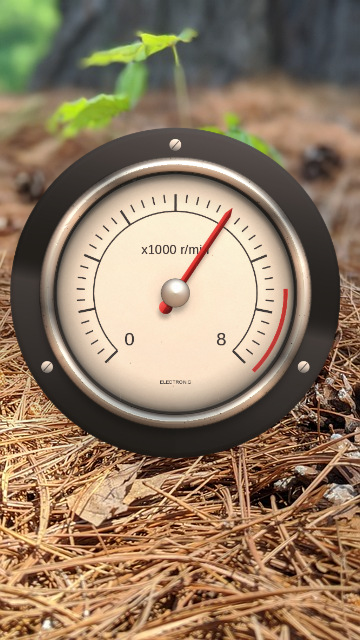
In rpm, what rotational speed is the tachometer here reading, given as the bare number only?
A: 5000
